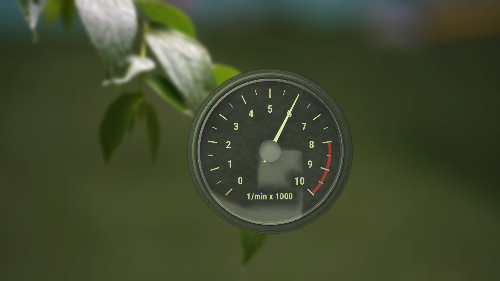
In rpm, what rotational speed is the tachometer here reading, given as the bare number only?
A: 6000
